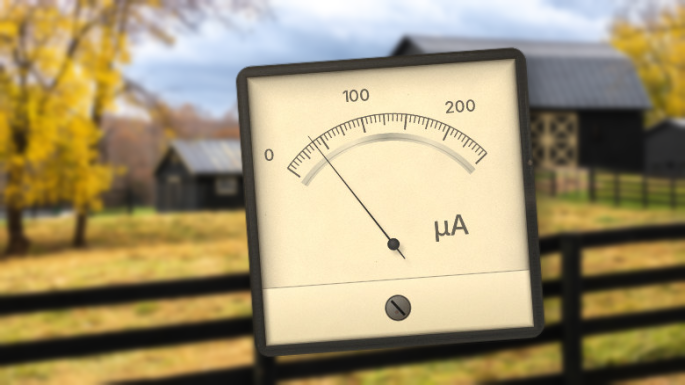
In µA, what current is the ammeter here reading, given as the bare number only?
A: 40
